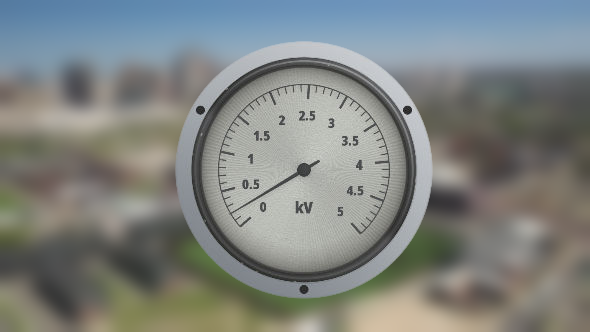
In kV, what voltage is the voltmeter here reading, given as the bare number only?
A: 0.2
